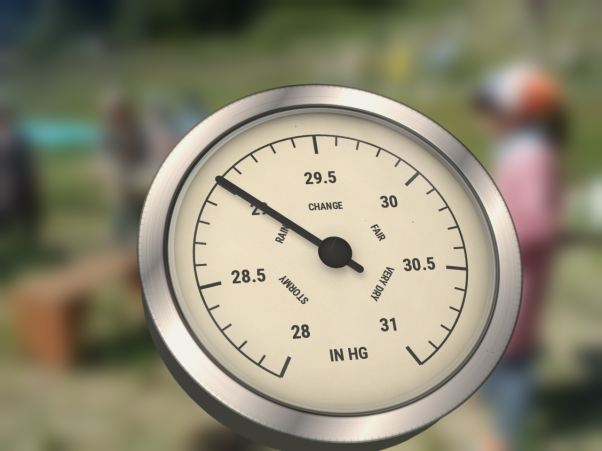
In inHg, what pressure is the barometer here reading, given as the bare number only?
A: 29
